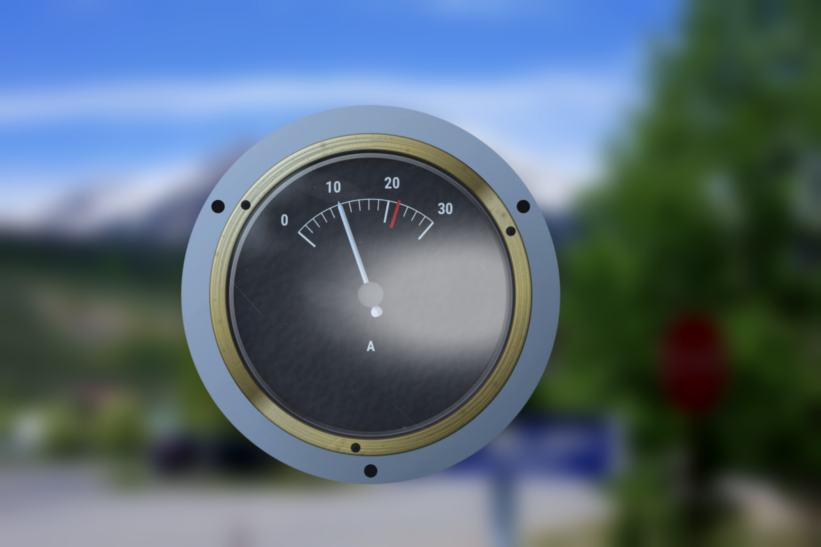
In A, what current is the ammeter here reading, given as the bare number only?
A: 10
